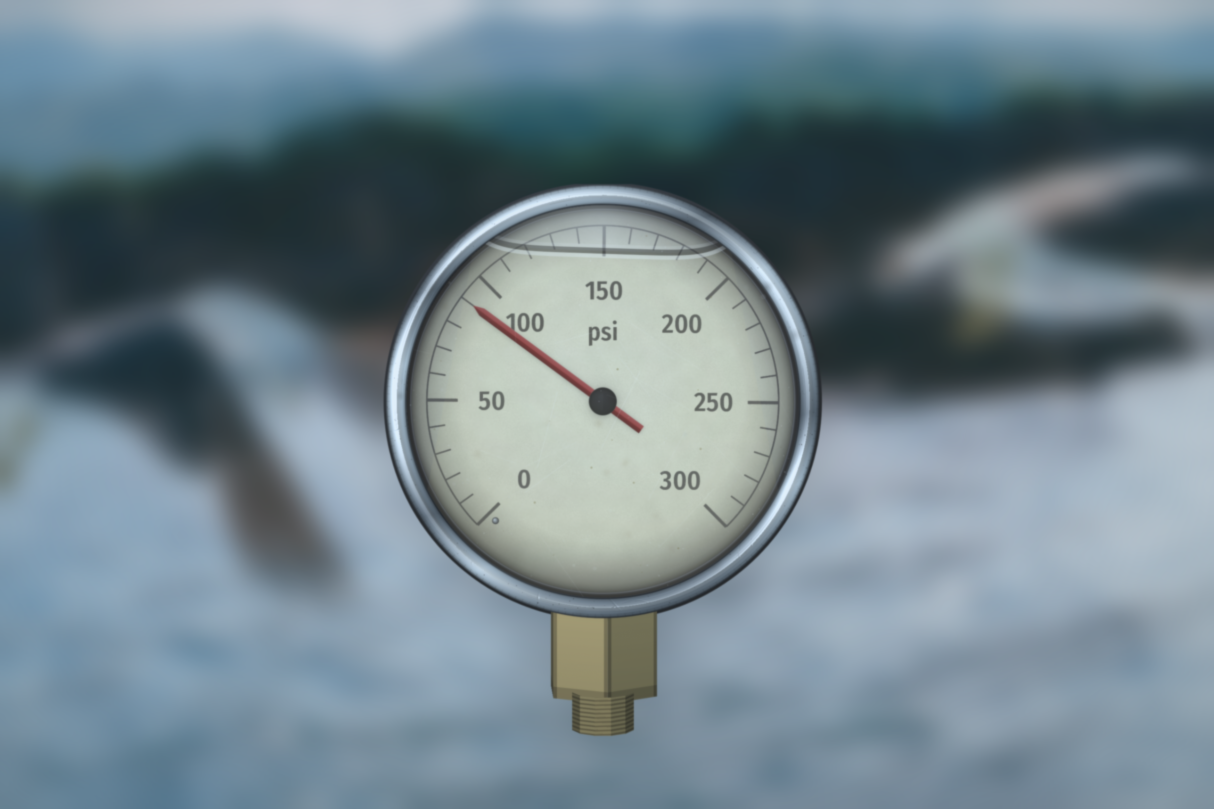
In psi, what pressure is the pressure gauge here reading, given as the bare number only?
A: 90
